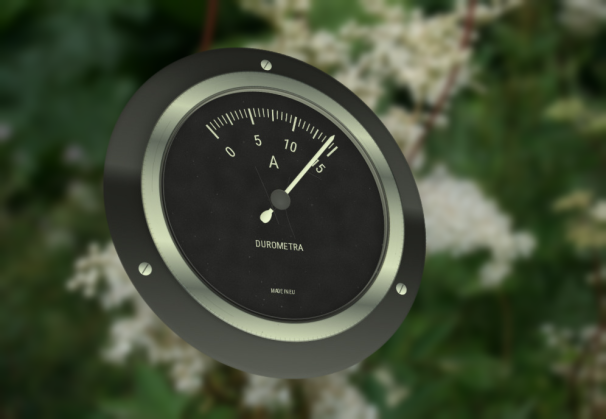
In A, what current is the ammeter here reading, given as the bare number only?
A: 14
